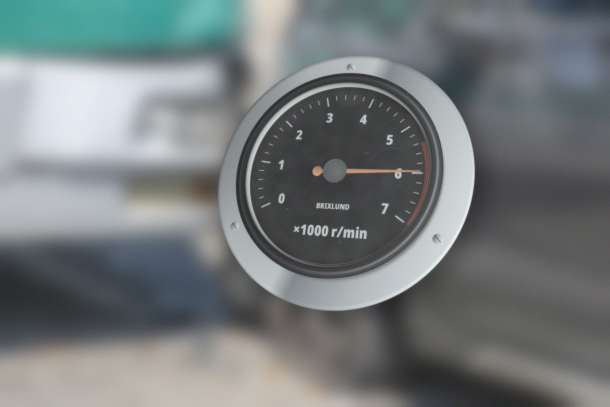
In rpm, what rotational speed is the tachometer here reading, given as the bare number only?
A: 6000
